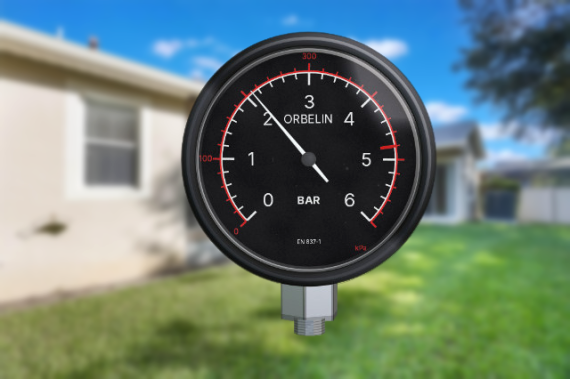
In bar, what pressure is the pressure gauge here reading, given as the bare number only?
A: 2.1
